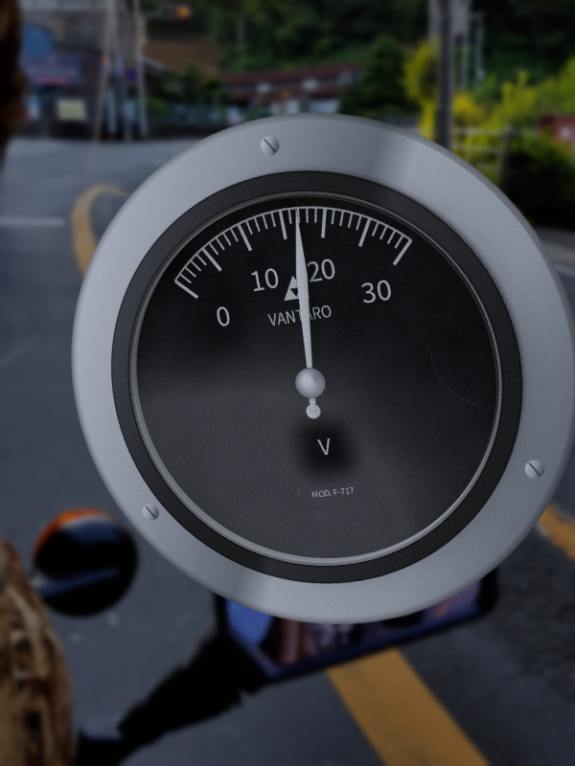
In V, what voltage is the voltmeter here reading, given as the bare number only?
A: 17
